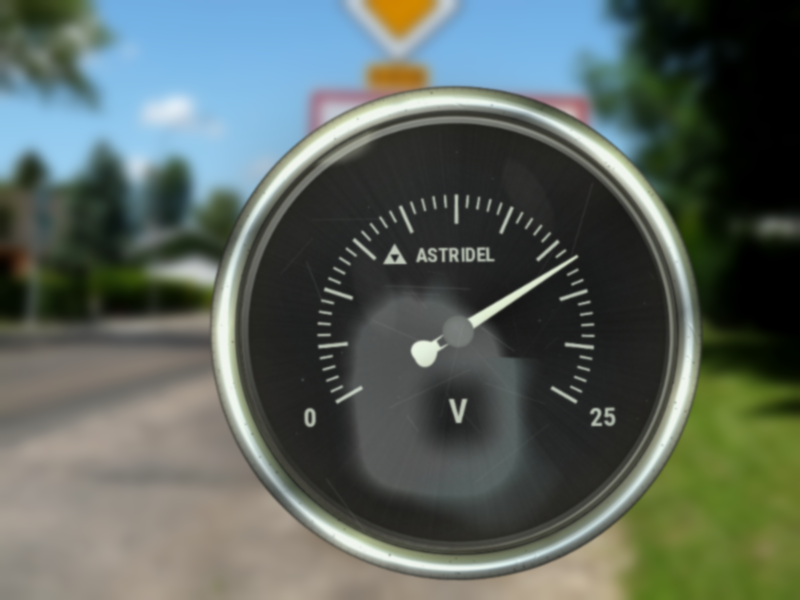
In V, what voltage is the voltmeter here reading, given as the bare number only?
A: 18.5
